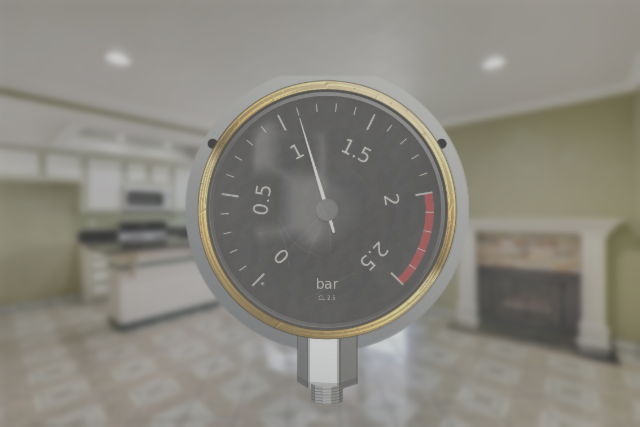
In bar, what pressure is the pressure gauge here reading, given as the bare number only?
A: 1.1
